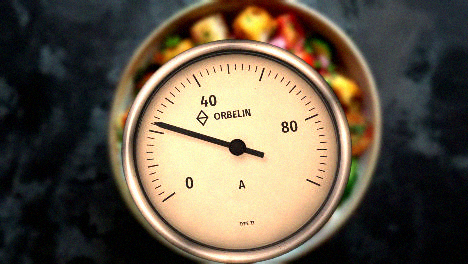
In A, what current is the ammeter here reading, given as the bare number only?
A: 22
